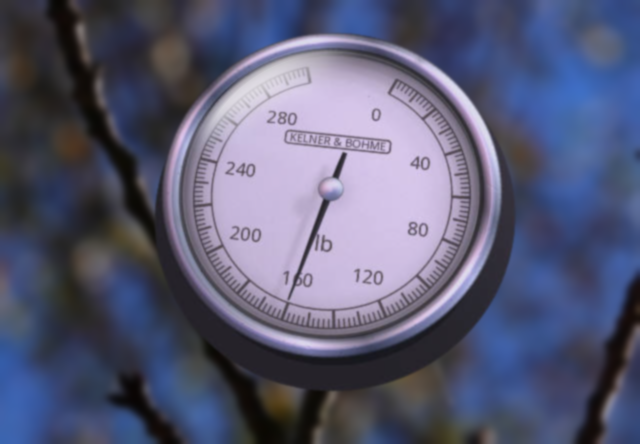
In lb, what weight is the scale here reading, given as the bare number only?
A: 160
